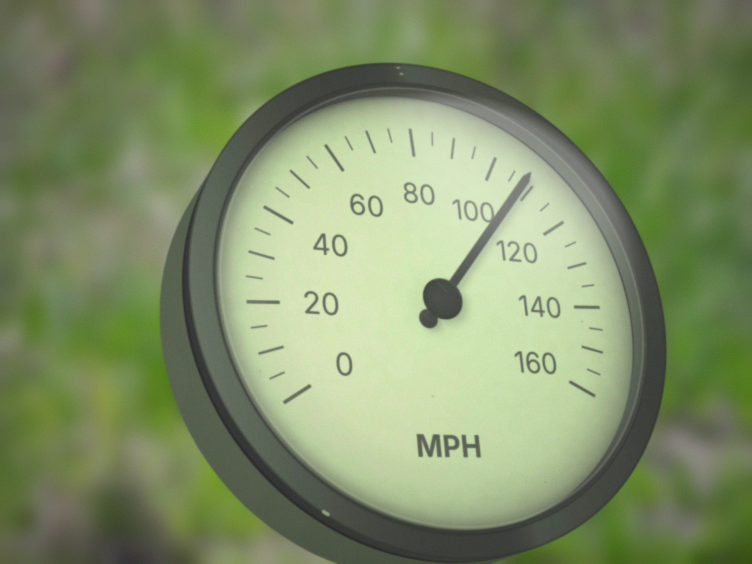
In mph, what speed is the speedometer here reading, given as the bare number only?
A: 107.5
